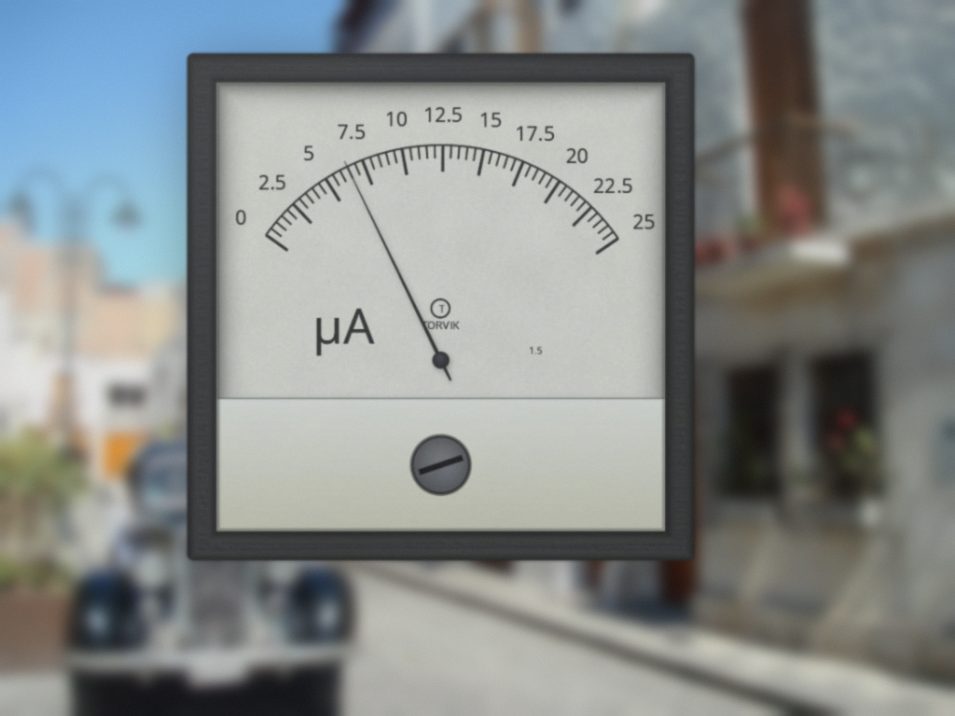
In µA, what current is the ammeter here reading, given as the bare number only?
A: 6.5
